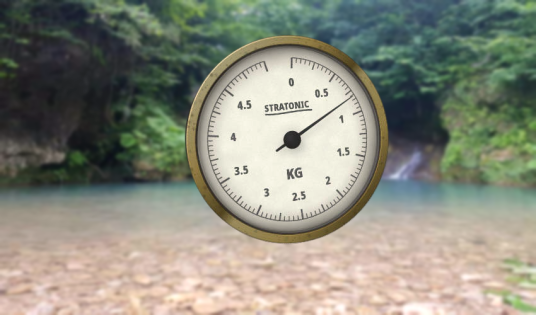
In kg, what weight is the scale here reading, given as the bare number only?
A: 0.8
